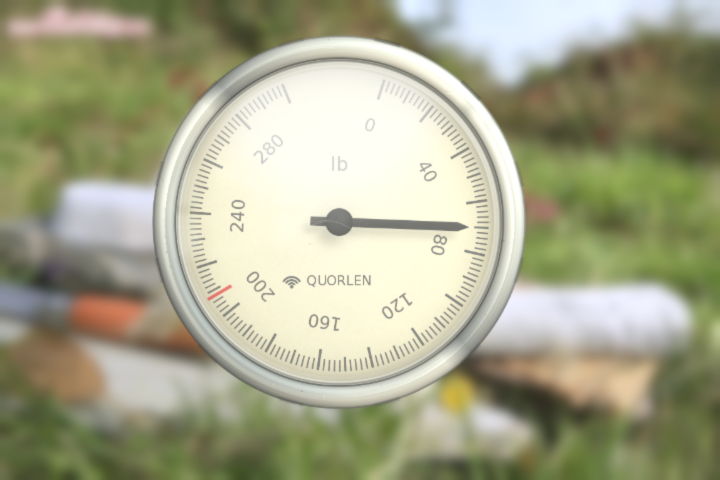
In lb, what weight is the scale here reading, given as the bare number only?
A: 70
